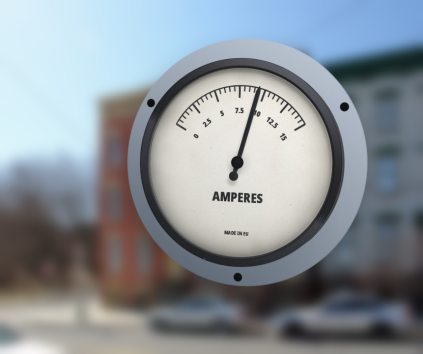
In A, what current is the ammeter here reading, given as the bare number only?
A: 9.5
